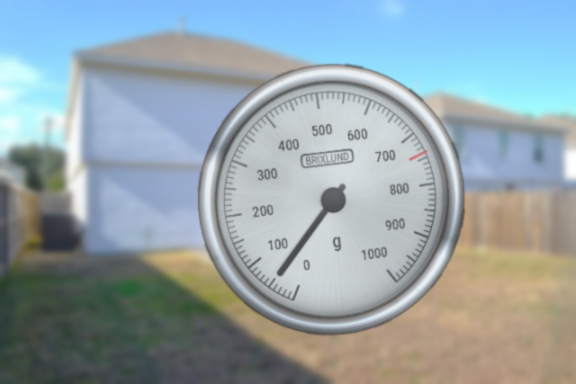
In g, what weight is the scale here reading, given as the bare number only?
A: 50
